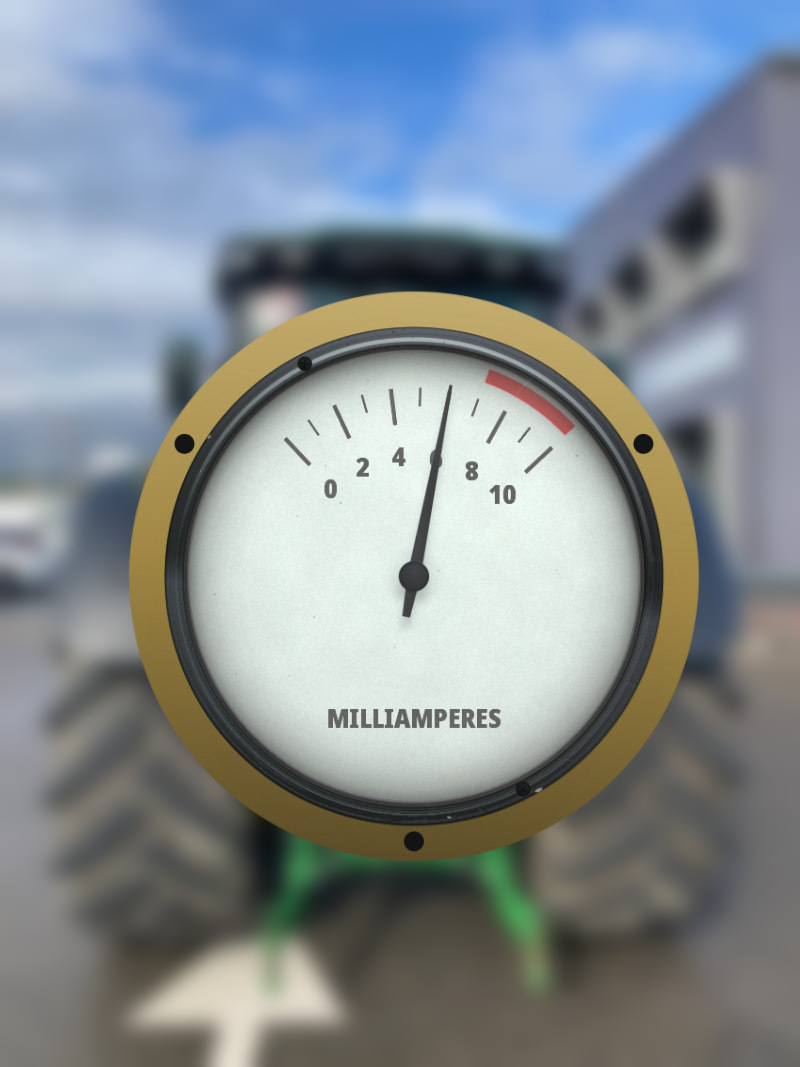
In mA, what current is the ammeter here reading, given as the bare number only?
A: 6
